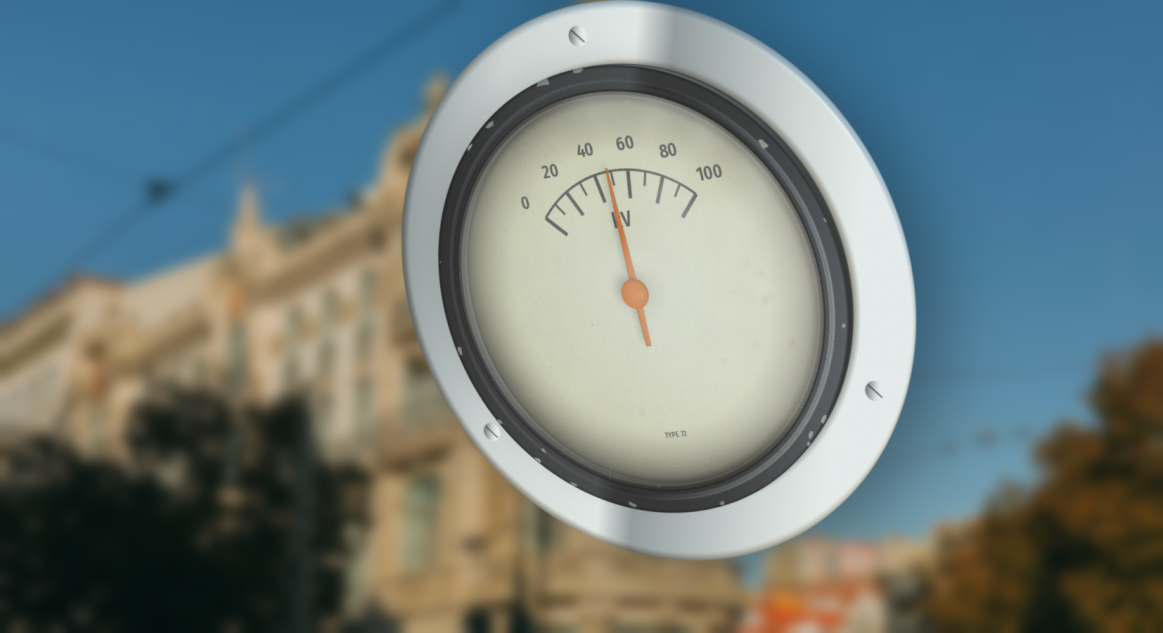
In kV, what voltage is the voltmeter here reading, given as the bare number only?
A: 50
